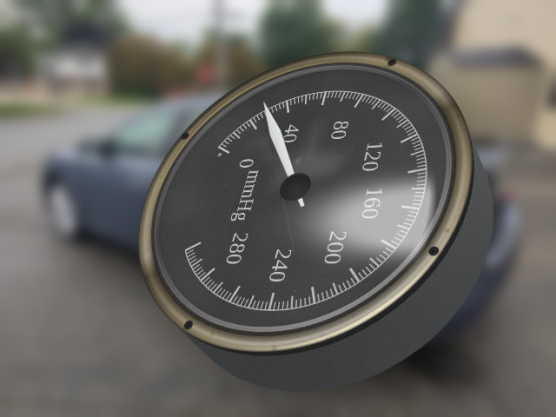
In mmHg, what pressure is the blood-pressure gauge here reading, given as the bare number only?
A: 30
